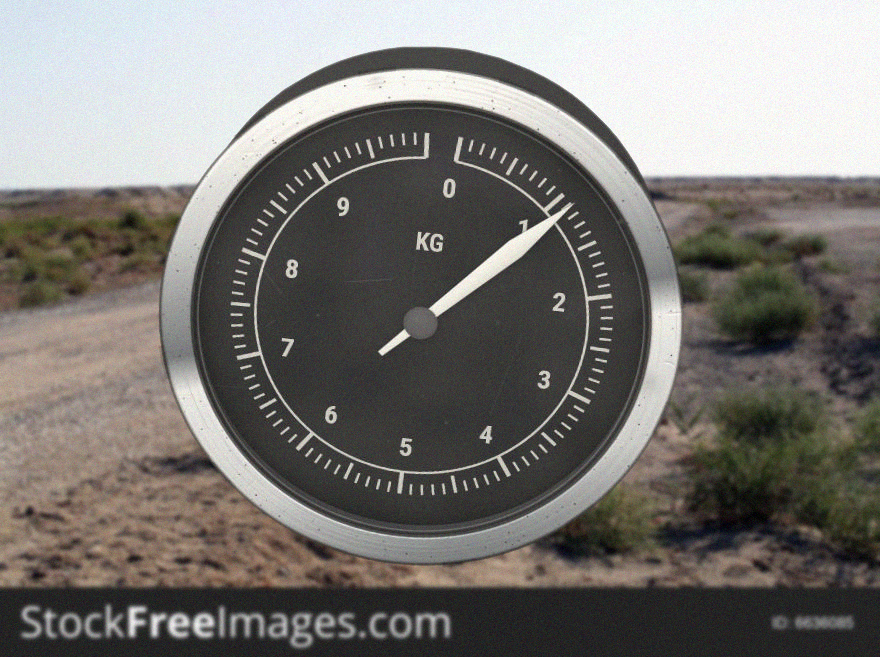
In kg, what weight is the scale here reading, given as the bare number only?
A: 1.1
